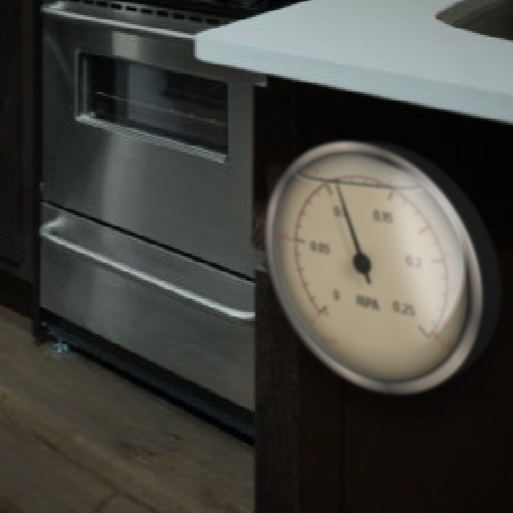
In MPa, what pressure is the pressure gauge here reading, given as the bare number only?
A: 0.11
